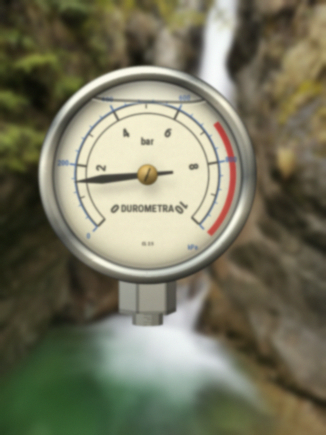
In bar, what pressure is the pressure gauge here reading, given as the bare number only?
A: 1.5
